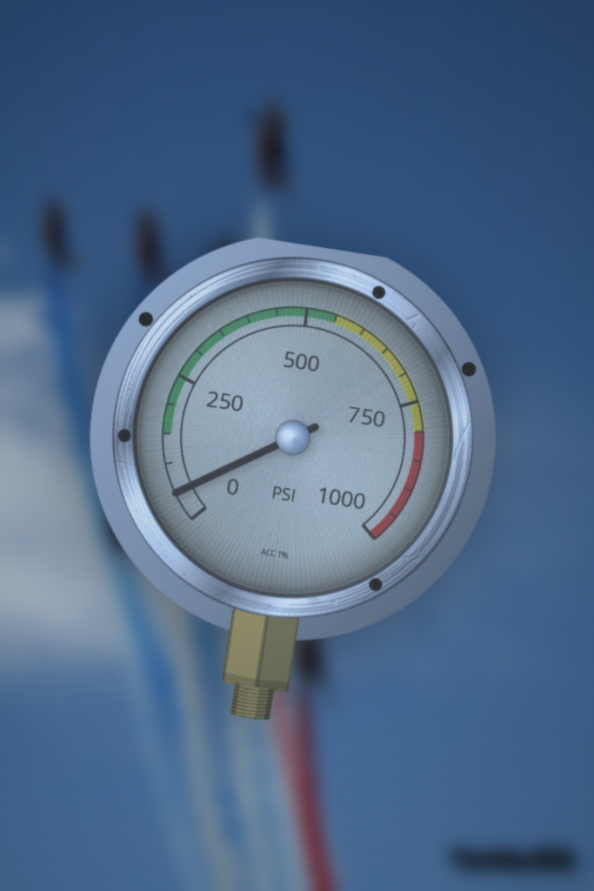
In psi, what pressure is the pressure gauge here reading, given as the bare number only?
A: 50
